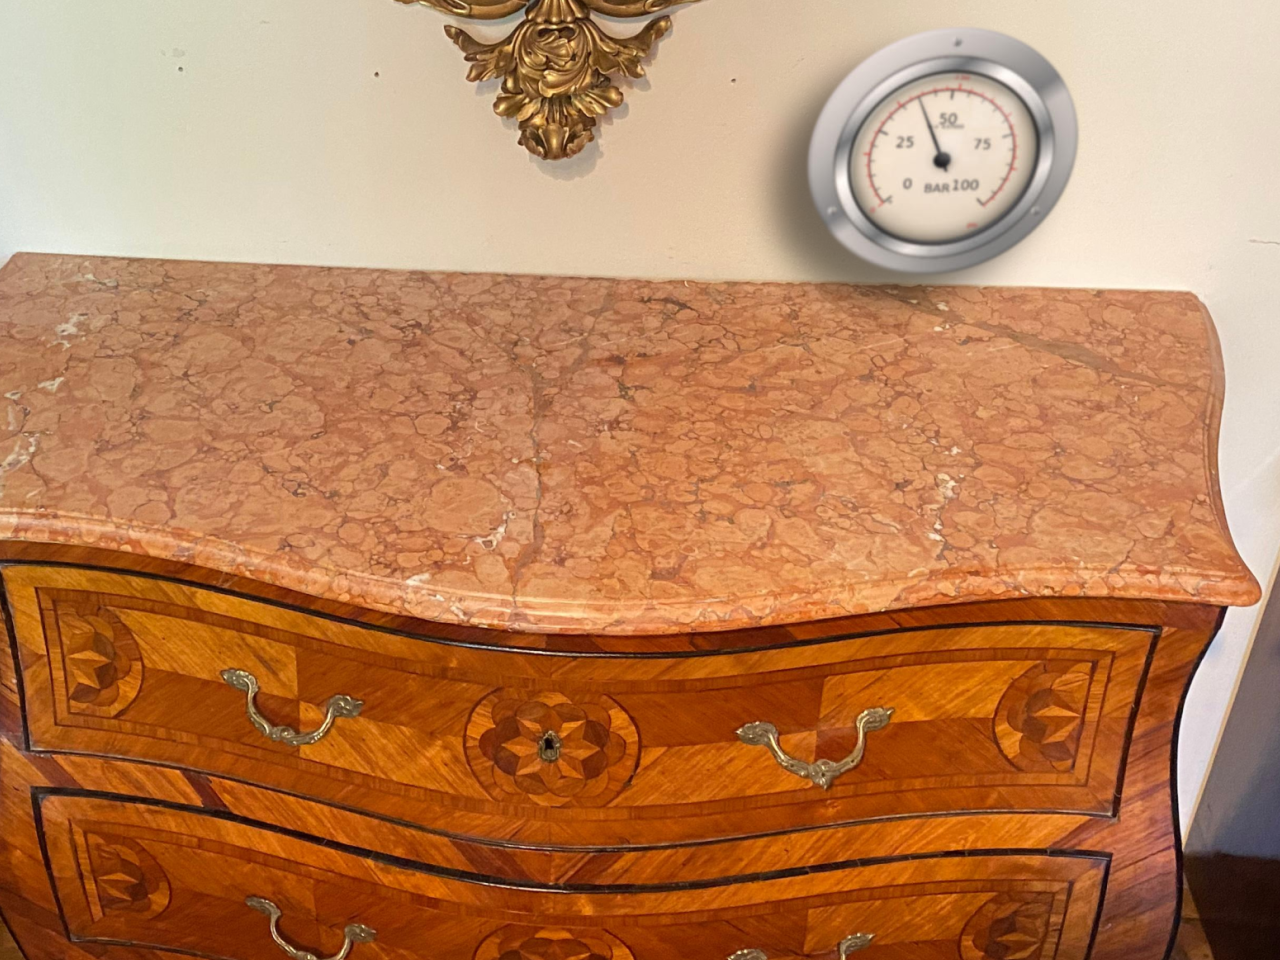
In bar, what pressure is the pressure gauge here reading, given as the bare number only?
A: 40
